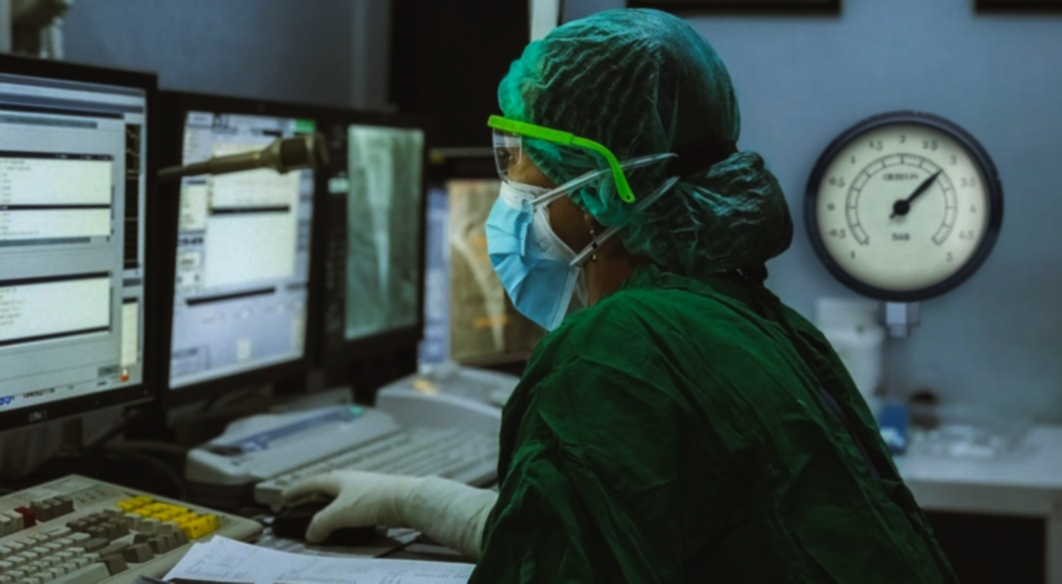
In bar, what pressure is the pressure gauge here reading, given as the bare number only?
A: 3
